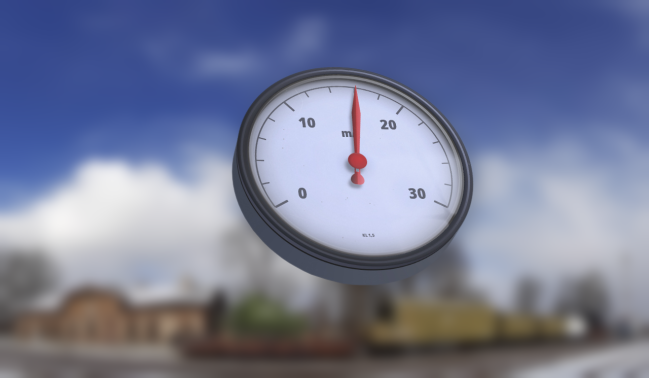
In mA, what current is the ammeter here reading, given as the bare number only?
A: 16
